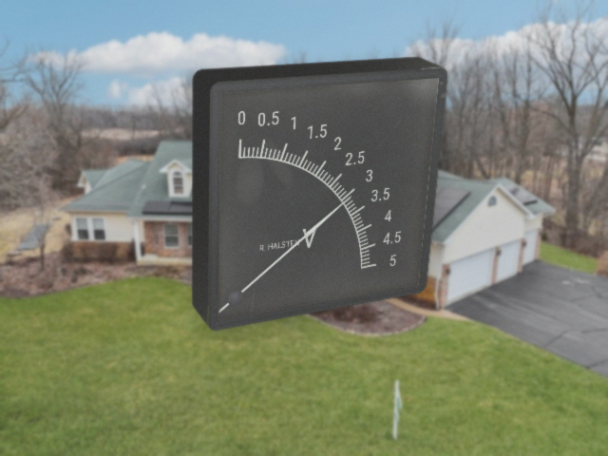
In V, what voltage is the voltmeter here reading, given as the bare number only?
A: 3
